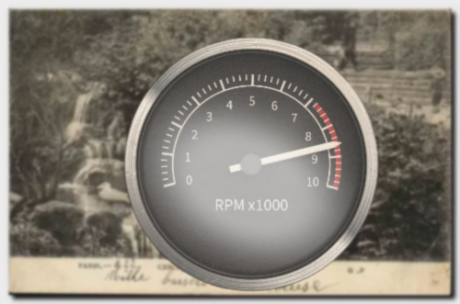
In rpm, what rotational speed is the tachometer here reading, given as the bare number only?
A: 8600
